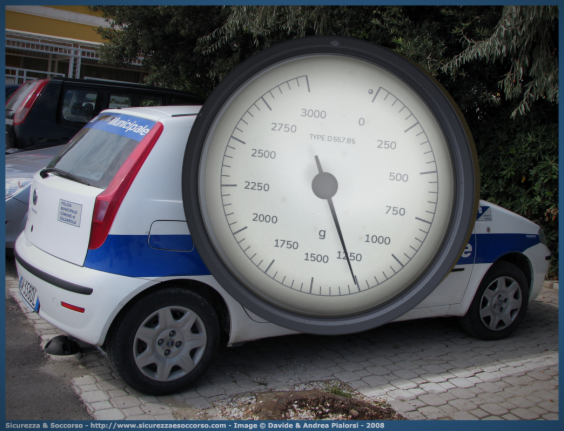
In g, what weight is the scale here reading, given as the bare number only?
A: 1250
